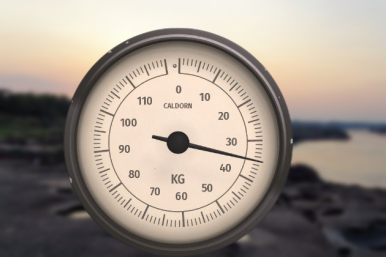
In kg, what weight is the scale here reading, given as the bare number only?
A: 35
